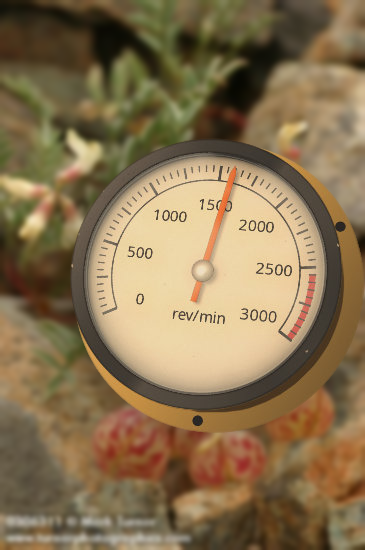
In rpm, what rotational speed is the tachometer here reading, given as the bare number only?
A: 1600
